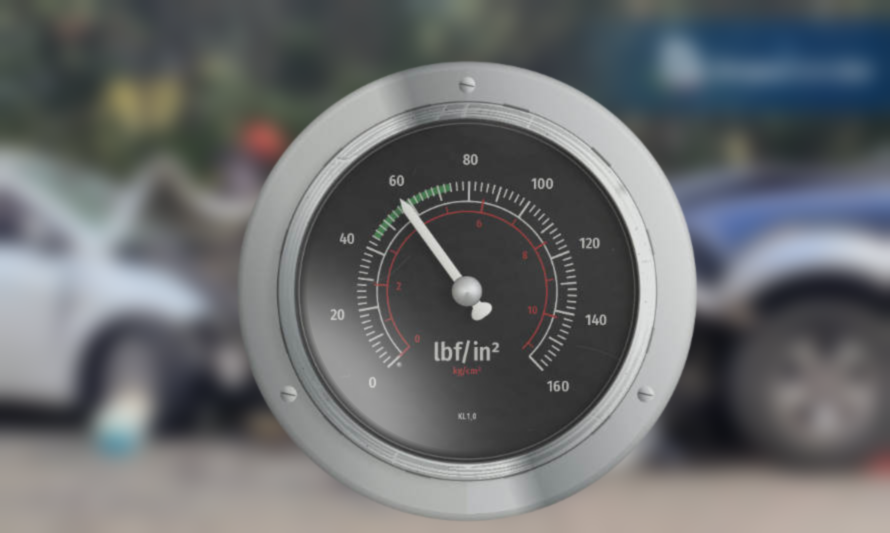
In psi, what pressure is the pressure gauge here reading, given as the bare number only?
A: 58
